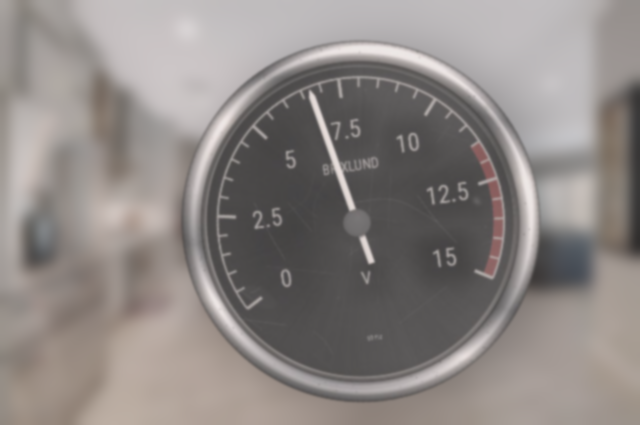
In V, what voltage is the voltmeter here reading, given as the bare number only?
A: 6.75
